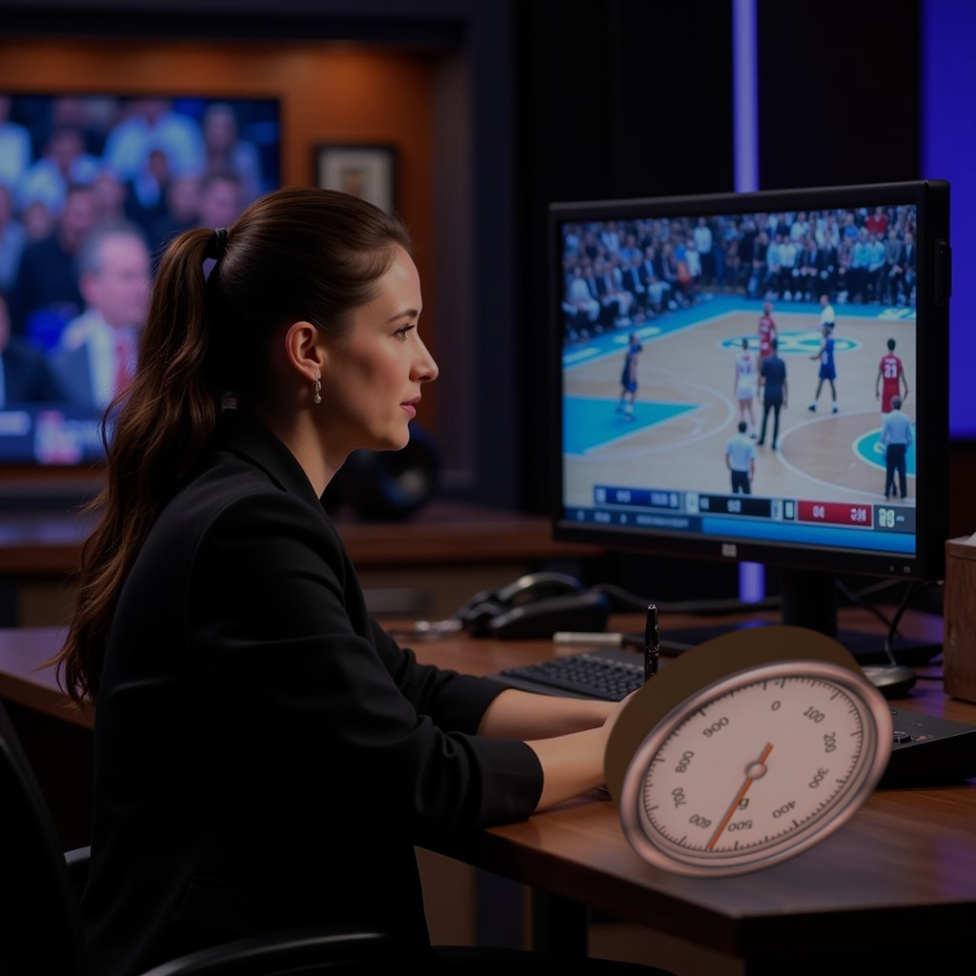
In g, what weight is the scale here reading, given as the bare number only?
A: 550
